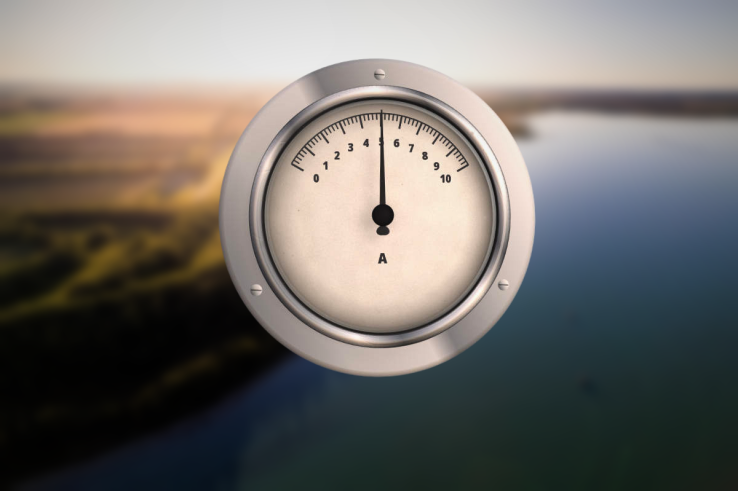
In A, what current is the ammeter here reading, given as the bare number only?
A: 5
